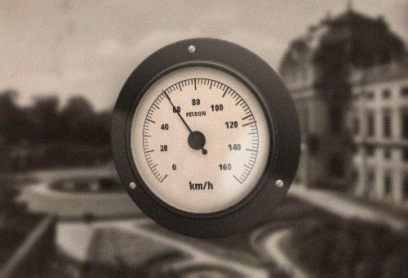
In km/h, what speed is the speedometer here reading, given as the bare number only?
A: 60
